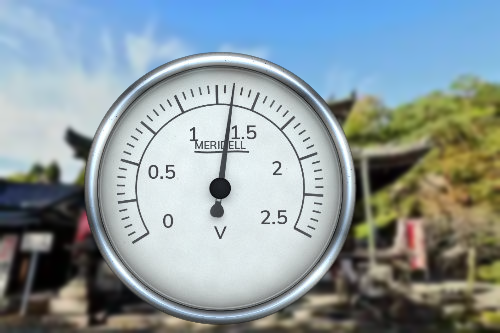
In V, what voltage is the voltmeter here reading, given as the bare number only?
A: 1.35
